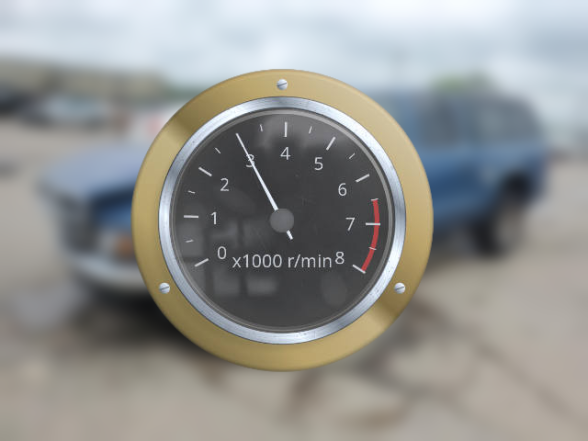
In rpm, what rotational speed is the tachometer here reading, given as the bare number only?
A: 3000
